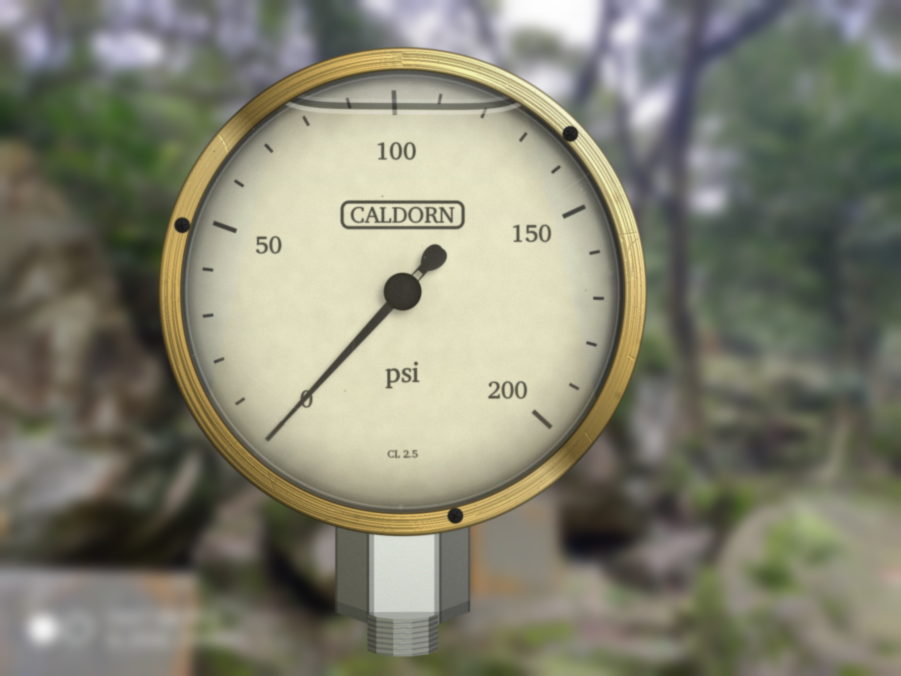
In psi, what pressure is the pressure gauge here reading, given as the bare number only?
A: 0
